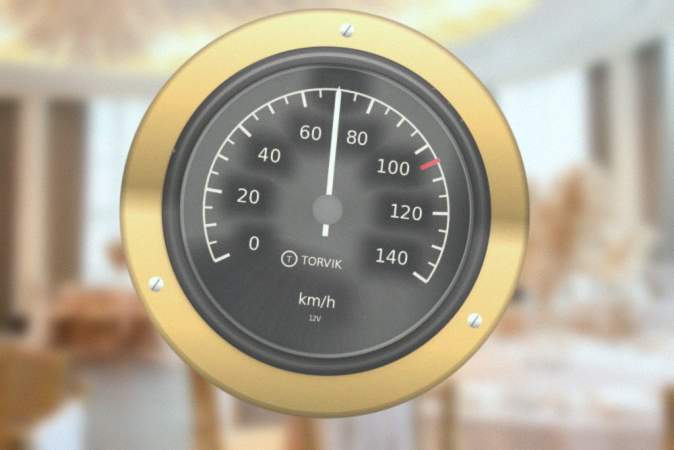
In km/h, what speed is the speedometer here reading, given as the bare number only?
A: 70
